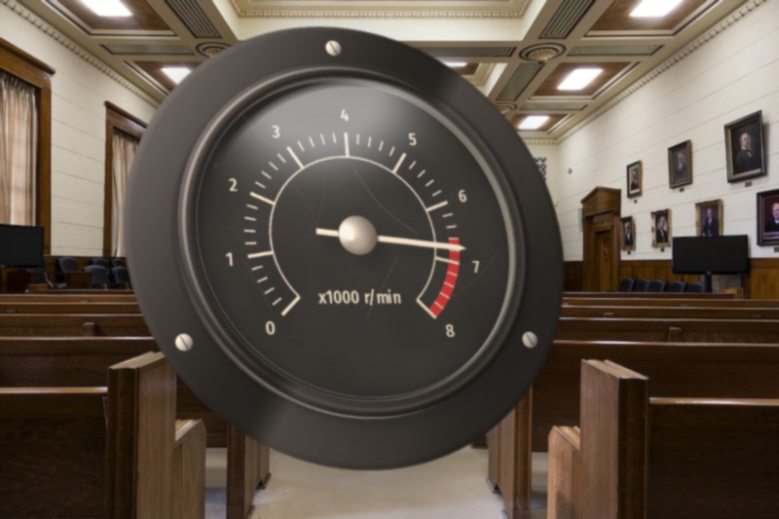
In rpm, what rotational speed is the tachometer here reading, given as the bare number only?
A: 6800
